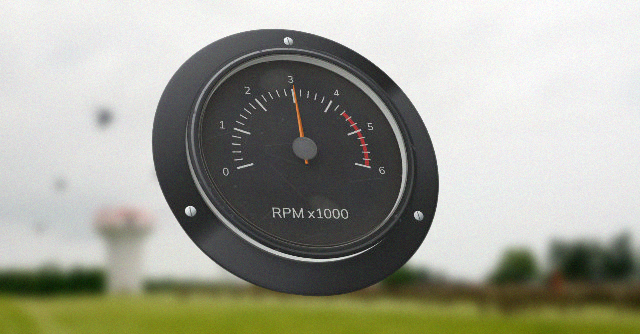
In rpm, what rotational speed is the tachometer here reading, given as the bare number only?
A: 3000
